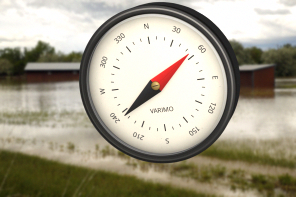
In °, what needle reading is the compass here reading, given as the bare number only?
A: 55
